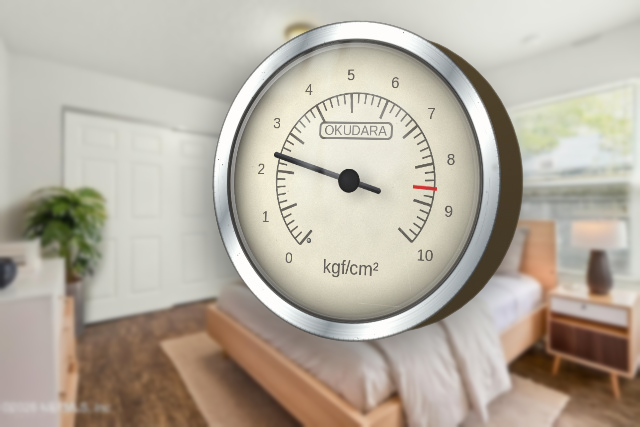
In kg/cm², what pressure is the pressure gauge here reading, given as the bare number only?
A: 2.4
